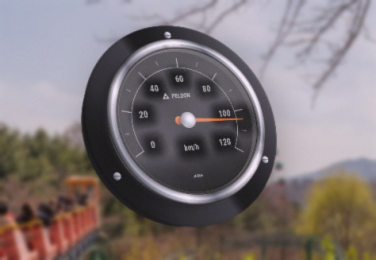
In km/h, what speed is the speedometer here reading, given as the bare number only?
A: 105
